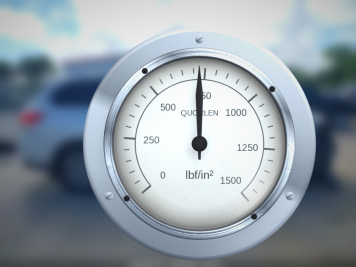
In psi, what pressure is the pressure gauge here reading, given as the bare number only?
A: 725
